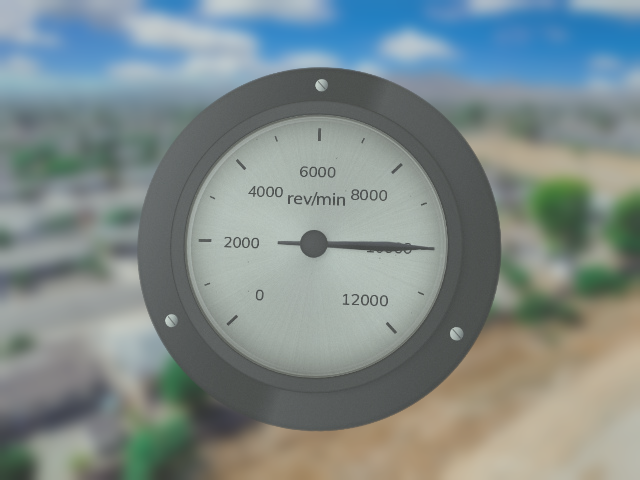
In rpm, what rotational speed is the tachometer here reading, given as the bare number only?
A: 10000
